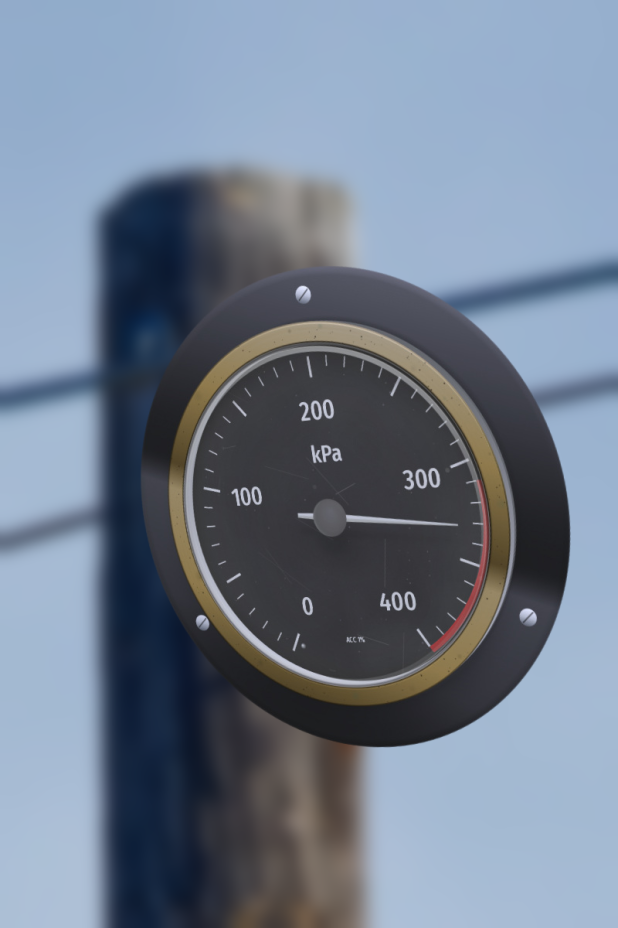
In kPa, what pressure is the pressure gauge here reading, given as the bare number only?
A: 330
